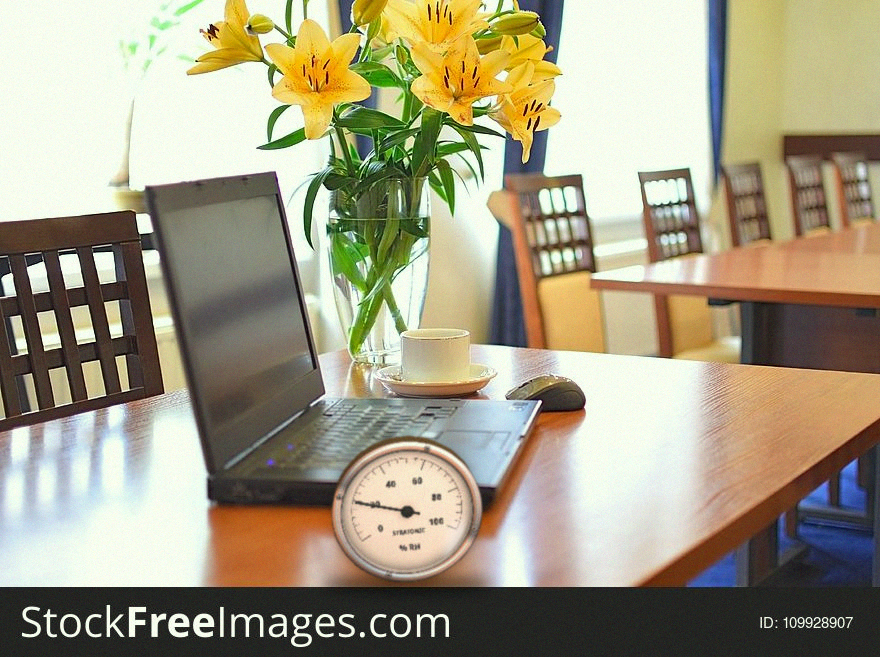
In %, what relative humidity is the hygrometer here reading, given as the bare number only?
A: 20
